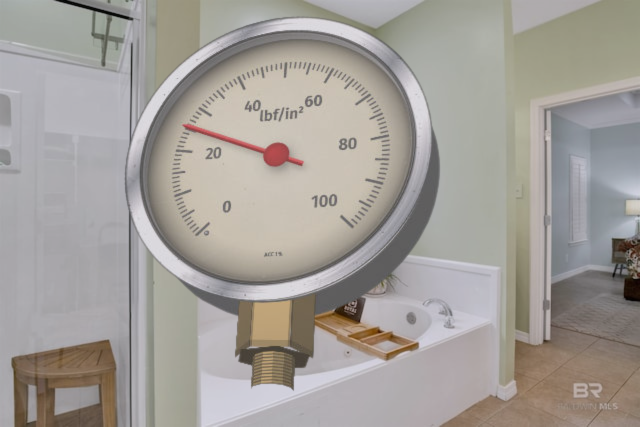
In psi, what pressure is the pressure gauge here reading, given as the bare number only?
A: 25
